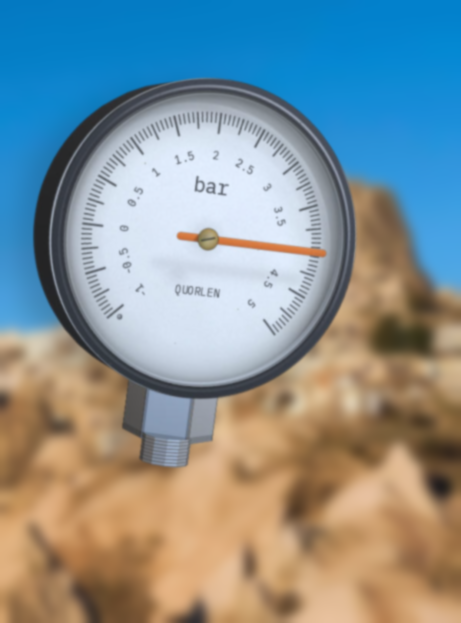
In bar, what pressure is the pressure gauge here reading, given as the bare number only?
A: 4
